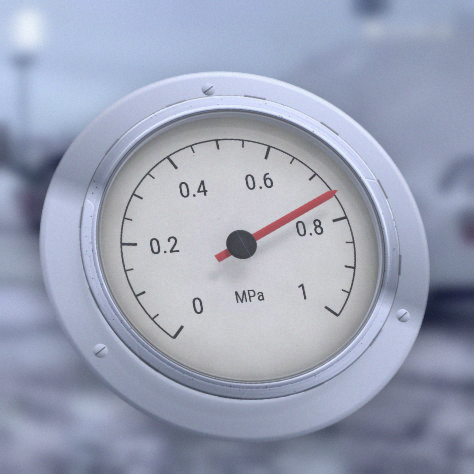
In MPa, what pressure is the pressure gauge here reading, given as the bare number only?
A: 0.75
